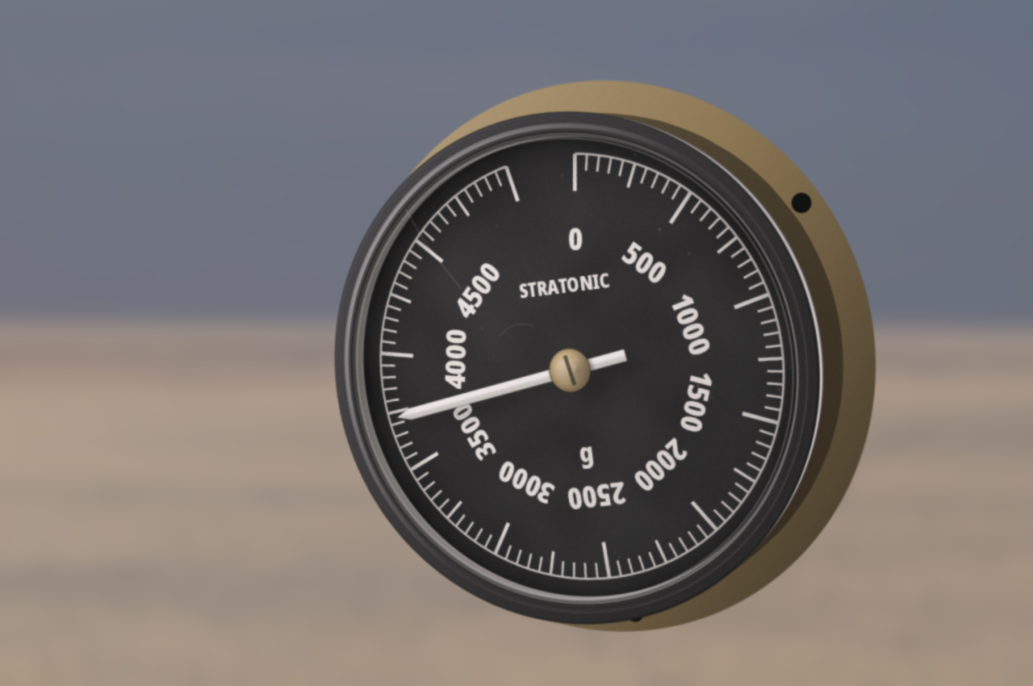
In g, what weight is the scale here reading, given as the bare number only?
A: 3725
